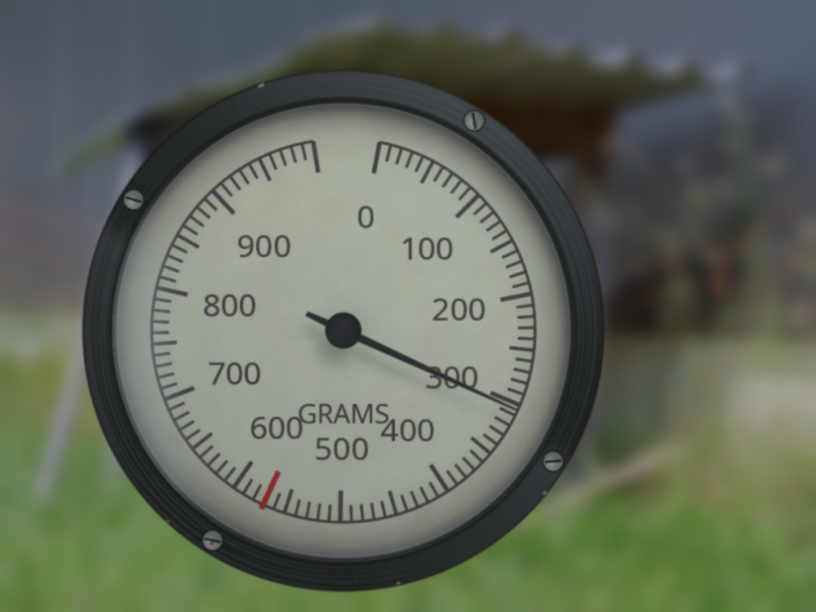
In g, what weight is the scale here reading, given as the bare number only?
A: 305
